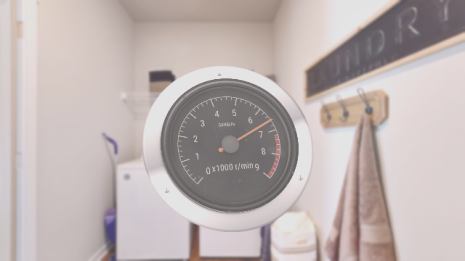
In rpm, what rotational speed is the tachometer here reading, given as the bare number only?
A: 6600
